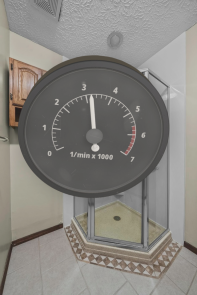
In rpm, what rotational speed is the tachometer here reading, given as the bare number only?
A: 3200
